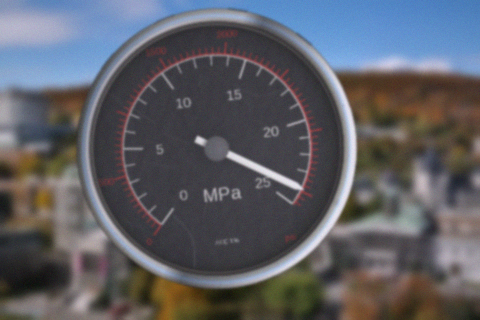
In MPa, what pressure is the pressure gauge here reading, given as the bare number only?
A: 24
